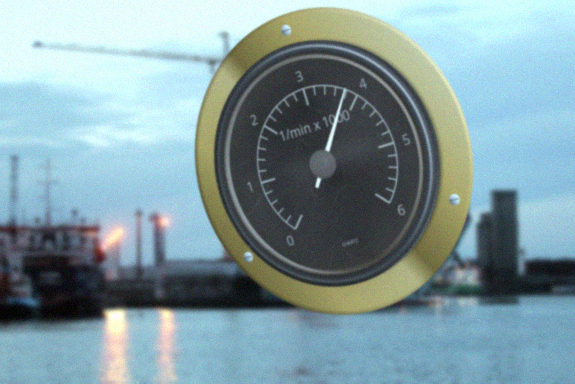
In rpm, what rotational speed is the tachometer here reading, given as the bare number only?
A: 3800
